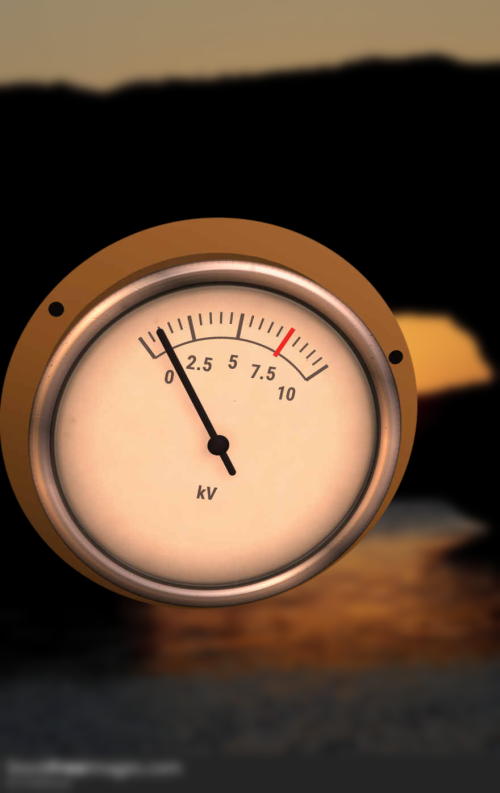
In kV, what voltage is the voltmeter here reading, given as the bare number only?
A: 1
